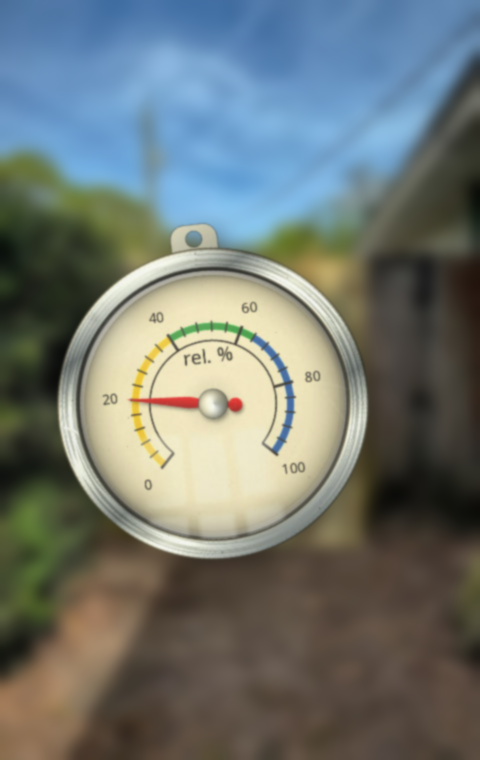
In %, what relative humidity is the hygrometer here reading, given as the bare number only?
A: 20
